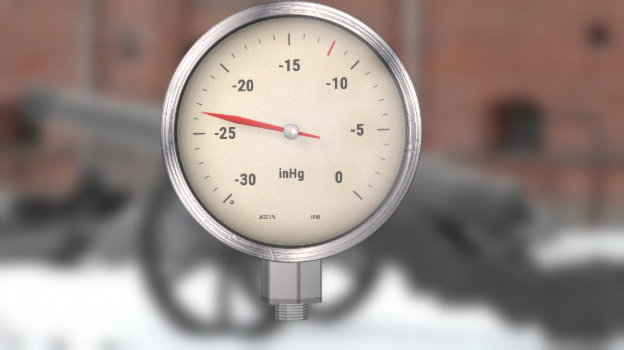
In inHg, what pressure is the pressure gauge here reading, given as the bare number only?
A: -23.5
